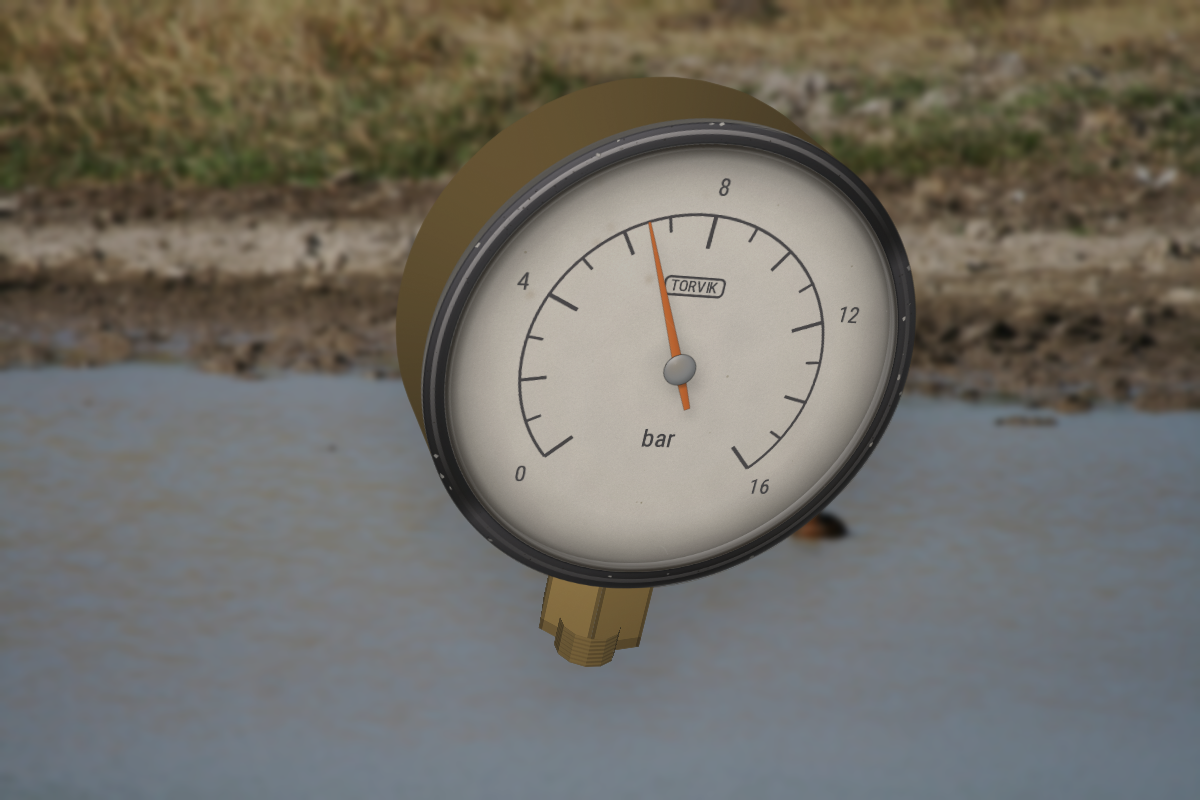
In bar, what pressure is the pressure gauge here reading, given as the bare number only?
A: 6.5
